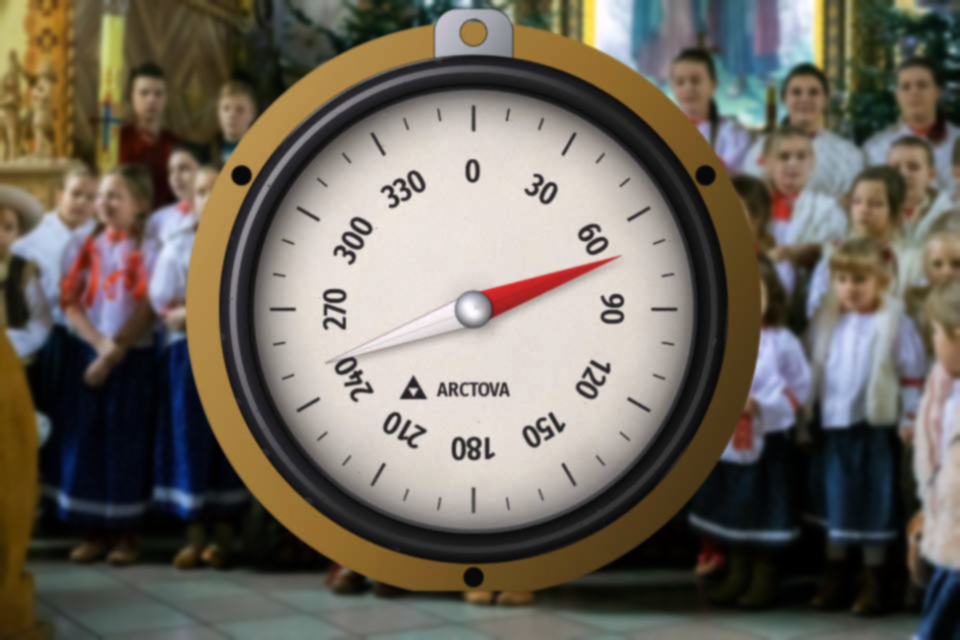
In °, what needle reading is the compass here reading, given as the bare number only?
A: 70
